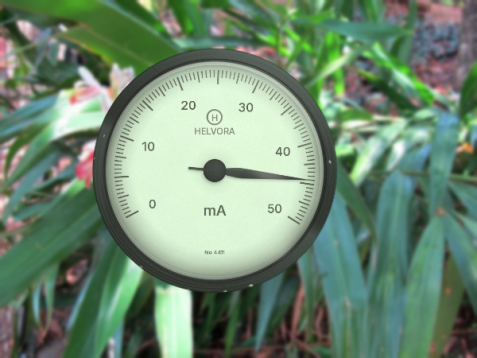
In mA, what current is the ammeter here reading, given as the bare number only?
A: 44.5
